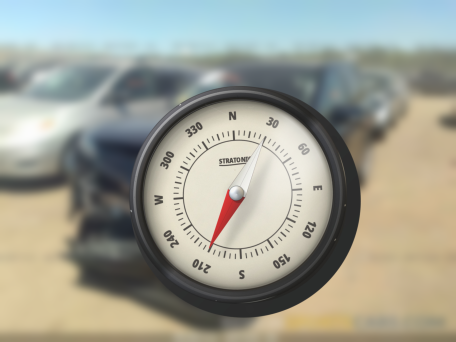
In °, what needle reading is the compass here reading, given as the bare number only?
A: 210
